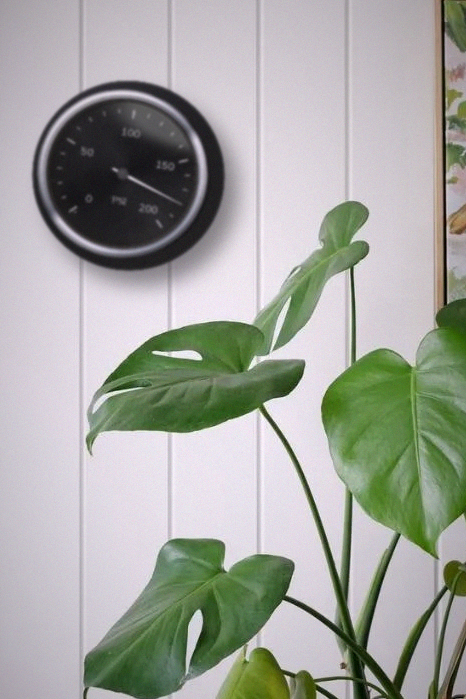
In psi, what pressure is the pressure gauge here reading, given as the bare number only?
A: 180
